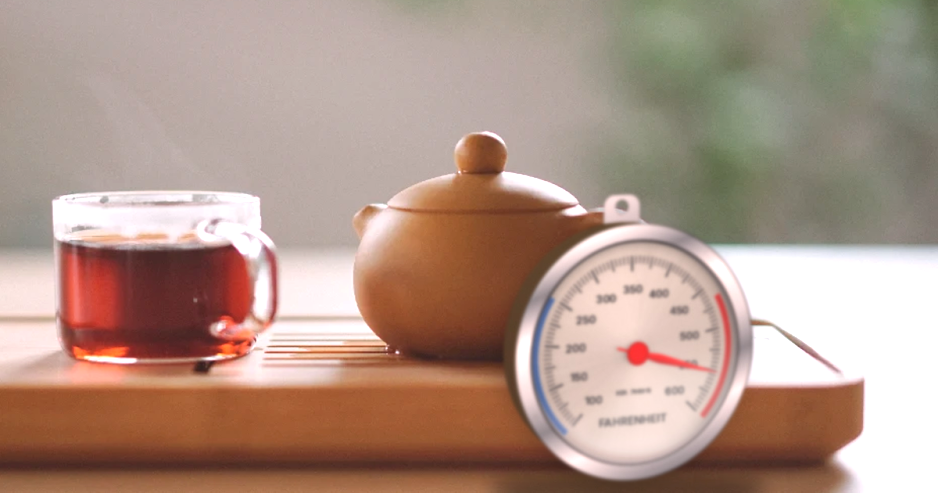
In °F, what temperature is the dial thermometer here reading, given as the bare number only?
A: 550
